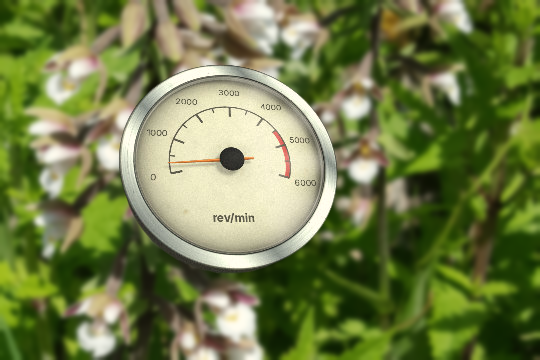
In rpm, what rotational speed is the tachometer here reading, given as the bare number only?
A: 250
